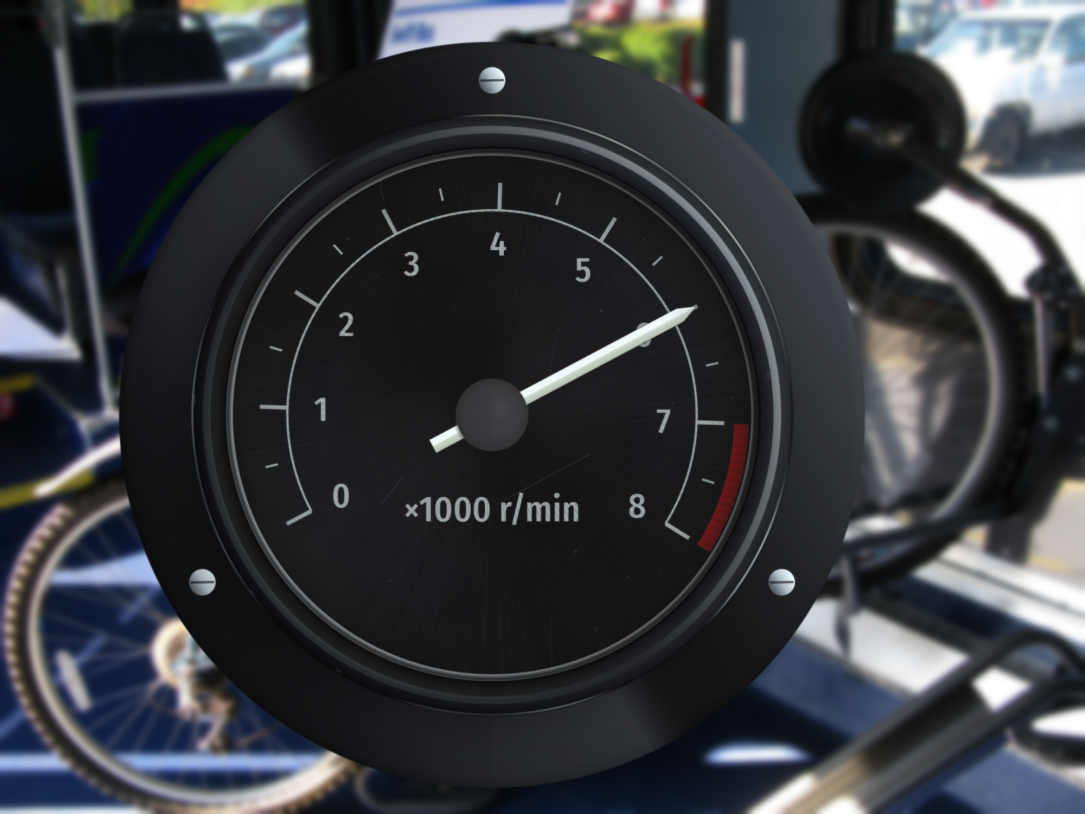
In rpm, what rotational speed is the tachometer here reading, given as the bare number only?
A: 6000
